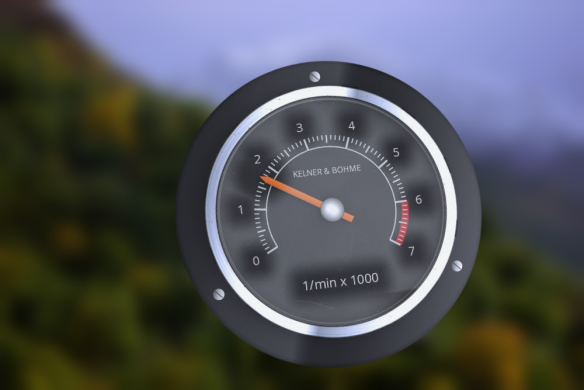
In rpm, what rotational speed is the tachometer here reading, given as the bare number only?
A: 1700
